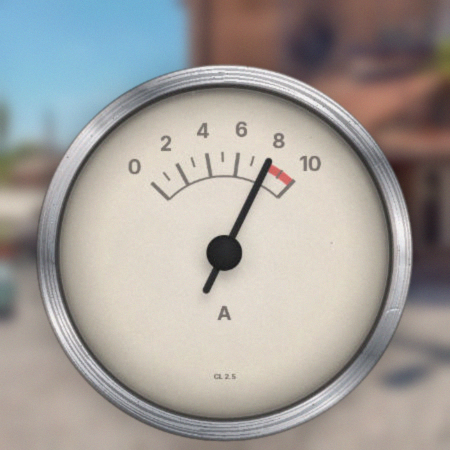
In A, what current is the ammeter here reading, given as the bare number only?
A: 8
